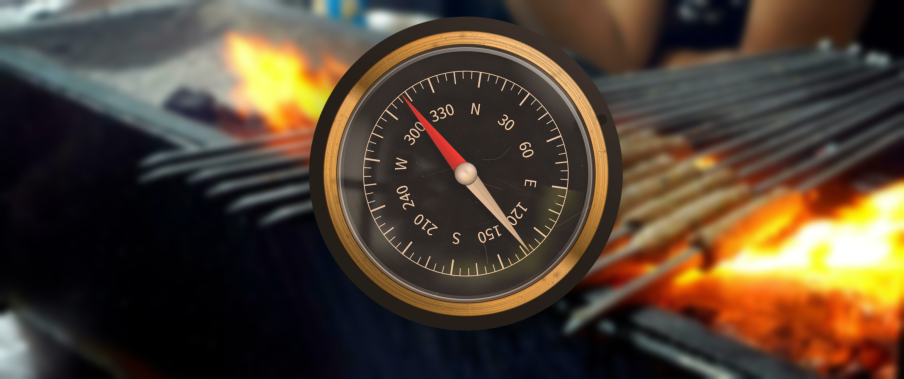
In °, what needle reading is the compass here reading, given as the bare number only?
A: 312.5
